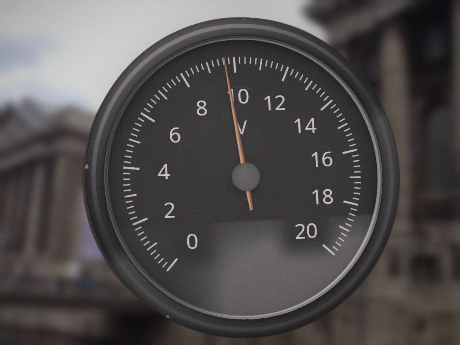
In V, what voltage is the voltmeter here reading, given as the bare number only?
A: 9.6
